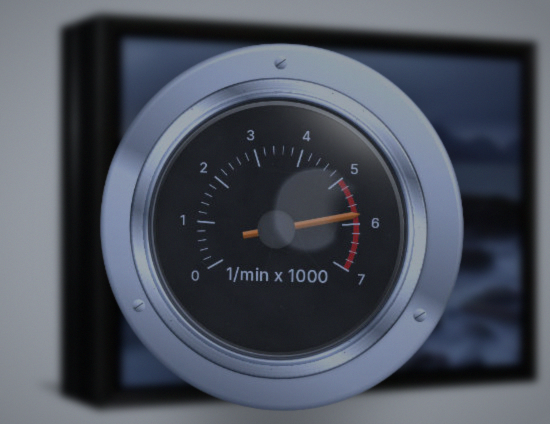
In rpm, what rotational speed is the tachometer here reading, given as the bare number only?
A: 5800
